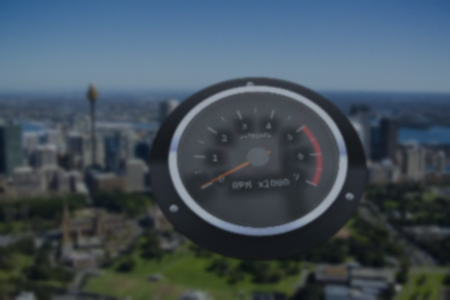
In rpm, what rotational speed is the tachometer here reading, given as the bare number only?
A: 0
